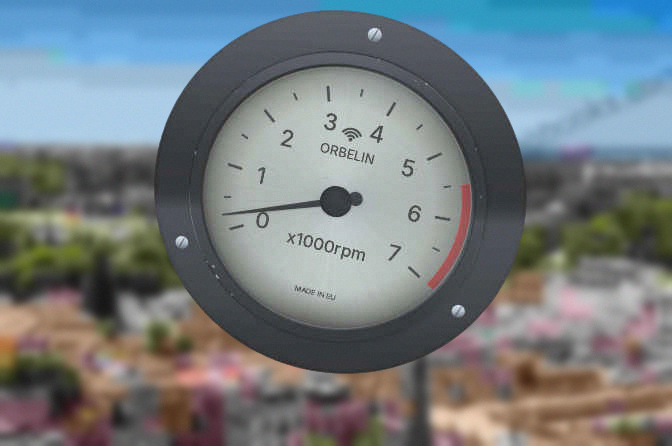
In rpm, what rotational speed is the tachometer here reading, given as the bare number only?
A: 250
